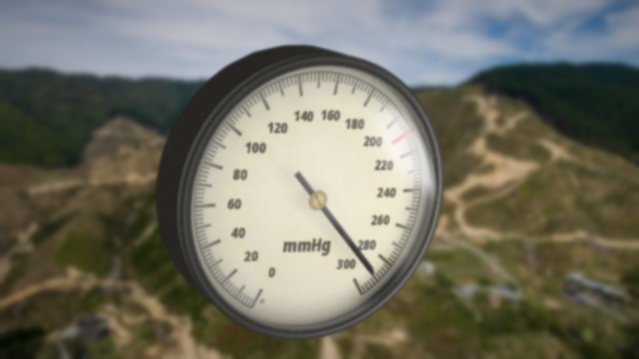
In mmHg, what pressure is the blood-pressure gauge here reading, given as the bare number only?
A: 290
